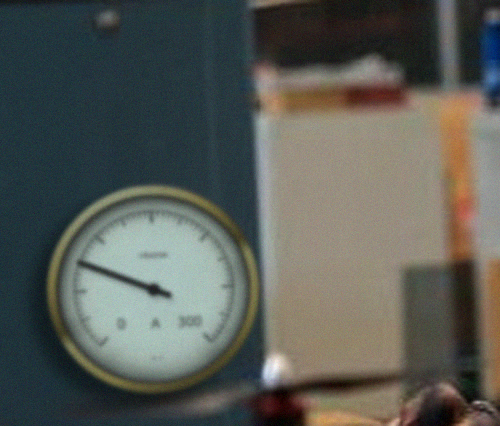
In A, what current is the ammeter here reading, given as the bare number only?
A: 75
